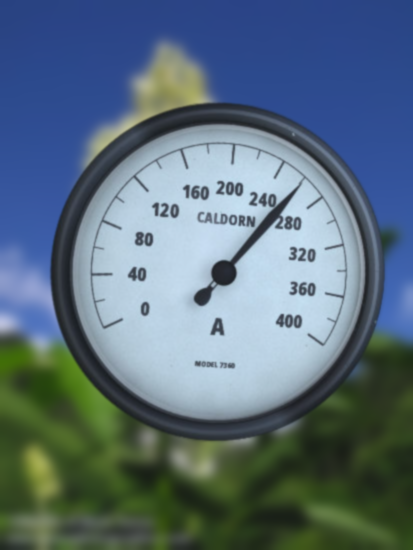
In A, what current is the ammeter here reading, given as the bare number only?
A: 260
